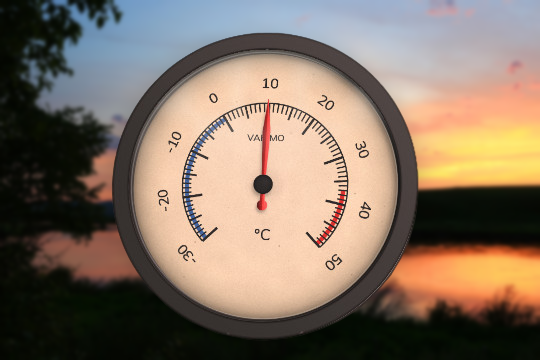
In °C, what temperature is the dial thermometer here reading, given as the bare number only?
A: 10
